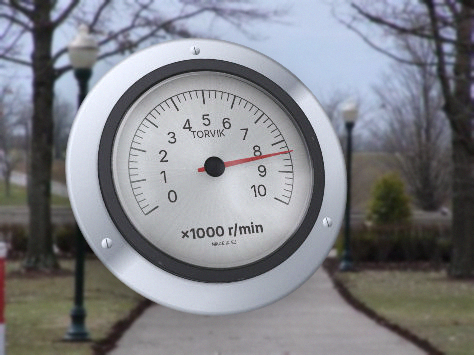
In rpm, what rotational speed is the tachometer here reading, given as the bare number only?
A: 8400
